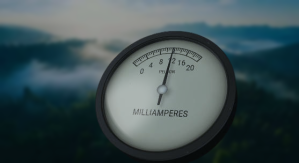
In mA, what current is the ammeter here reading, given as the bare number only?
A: 12
